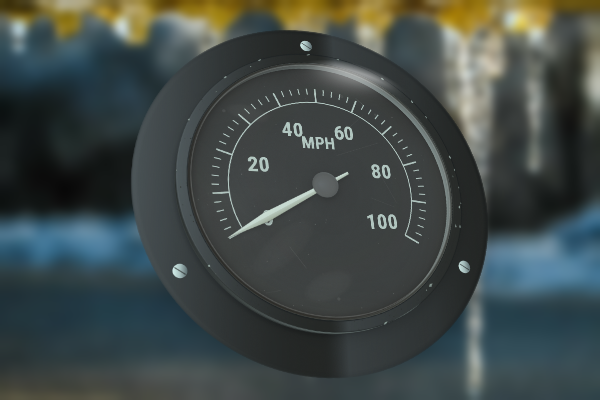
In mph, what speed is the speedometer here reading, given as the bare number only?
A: 0
